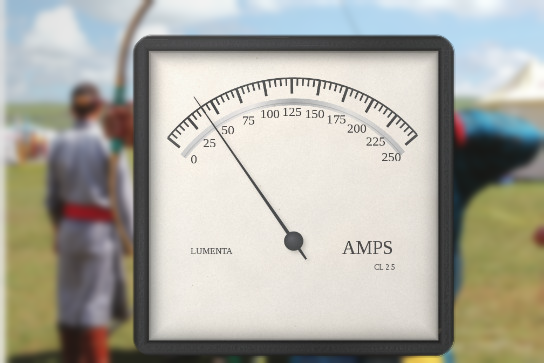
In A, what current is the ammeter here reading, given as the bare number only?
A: 40
